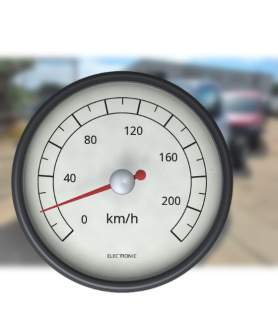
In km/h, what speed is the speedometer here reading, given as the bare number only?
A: 20
